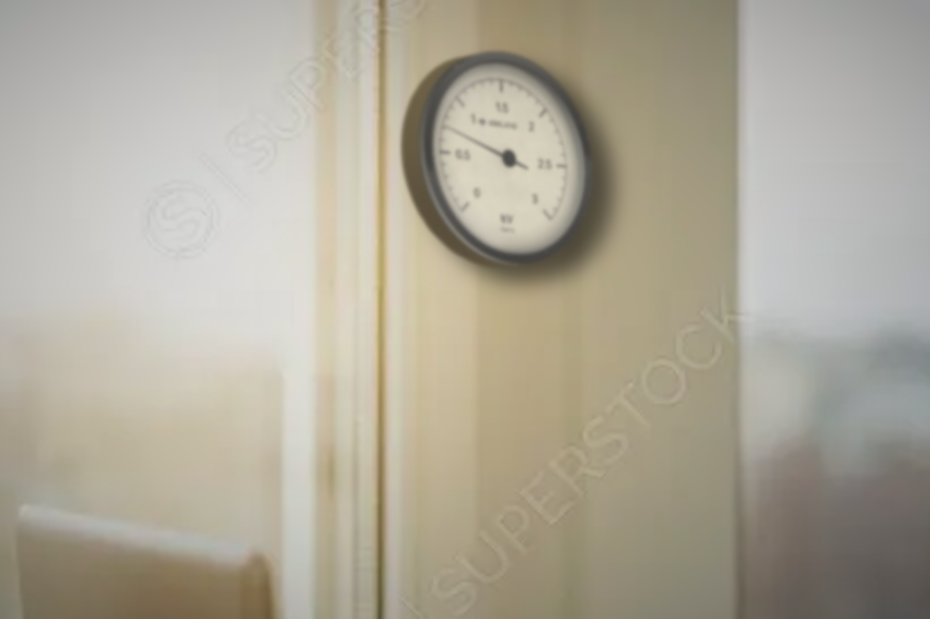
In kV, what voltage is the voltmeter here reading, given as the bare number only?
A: 0.7
